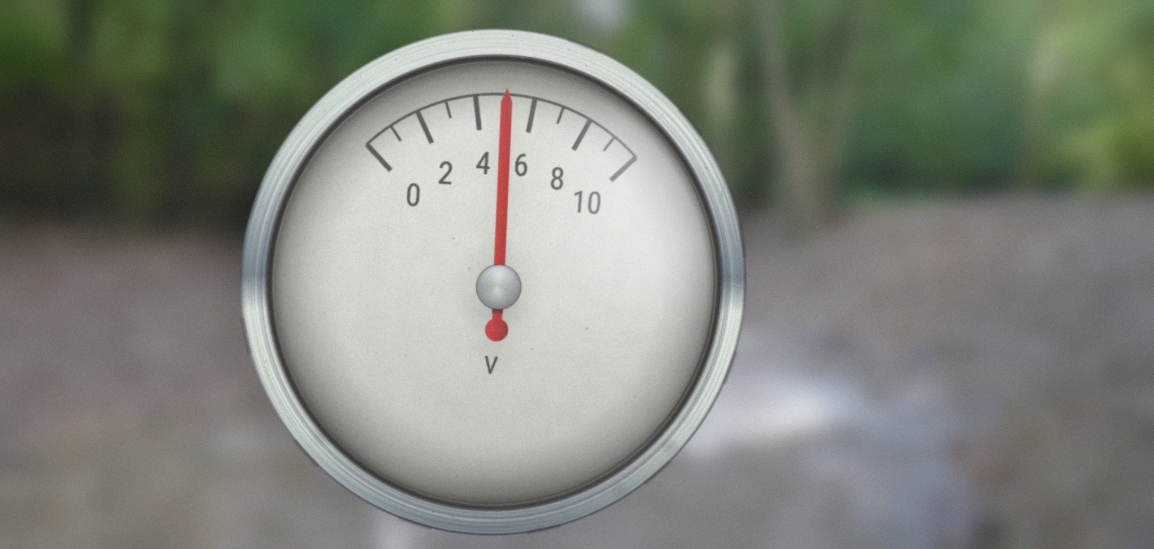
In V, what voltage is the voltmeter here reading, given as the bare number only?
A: 5
